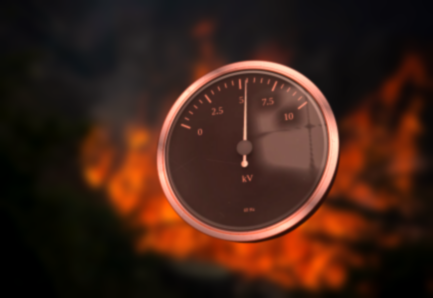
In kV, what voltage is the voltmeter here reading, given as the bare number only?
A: 5.5
